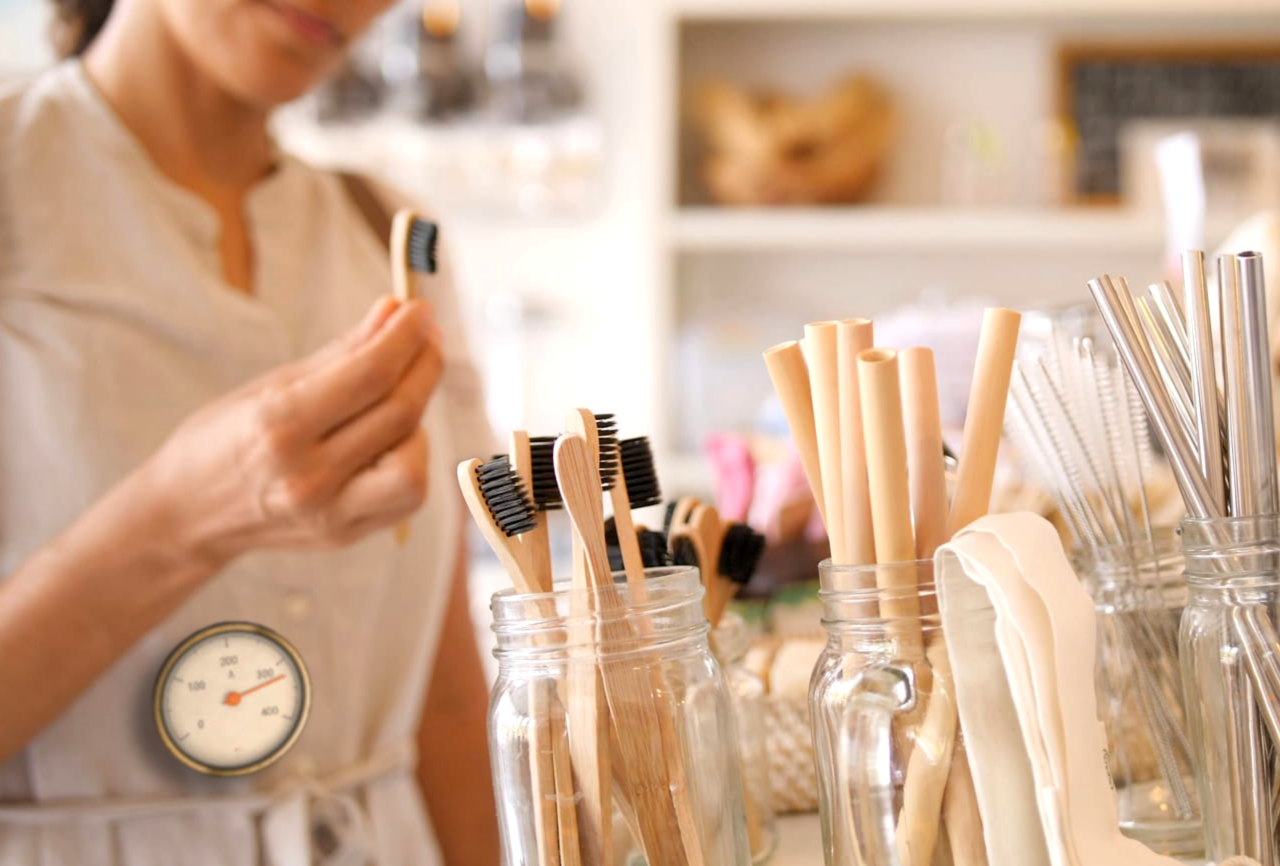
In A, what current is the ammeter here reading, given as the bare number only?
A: 325
